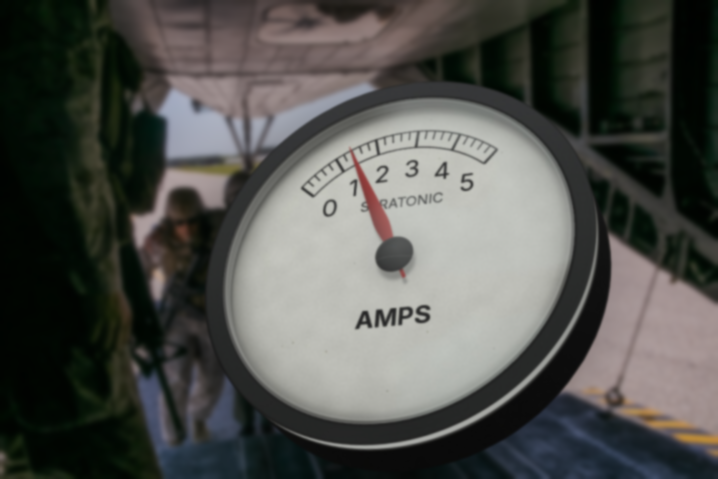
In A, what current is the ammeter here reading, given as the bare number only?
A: 1.4
